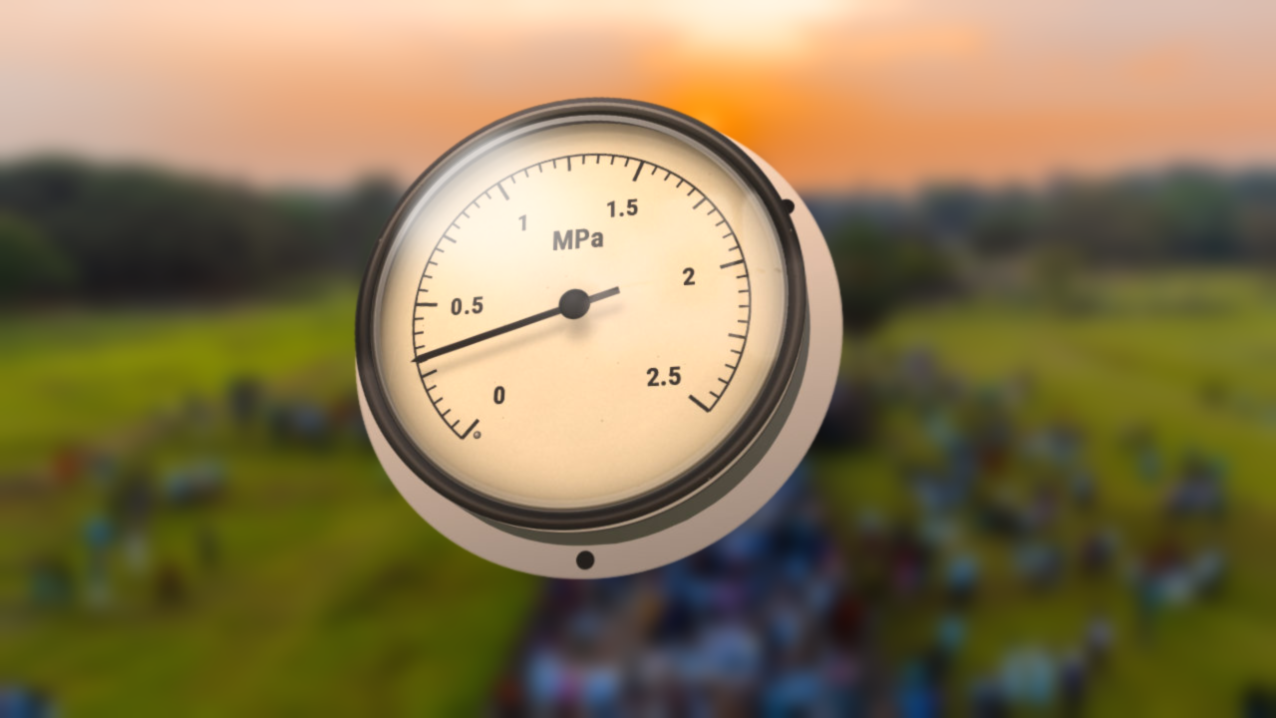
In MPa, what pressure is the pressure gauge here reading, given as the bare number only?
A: 0.3
